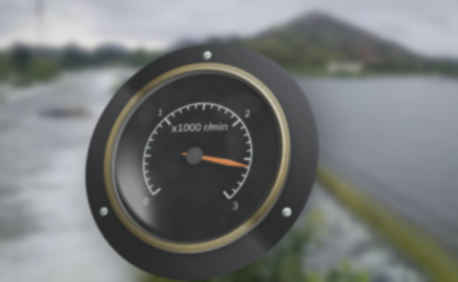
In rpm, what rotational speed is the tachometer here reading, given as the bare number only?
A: 2600
